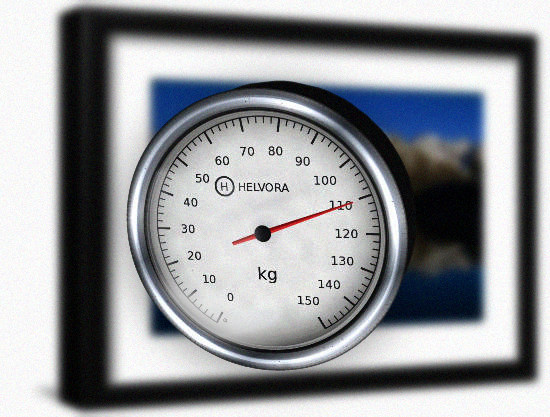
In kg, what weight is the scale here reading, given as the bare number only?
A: 110
